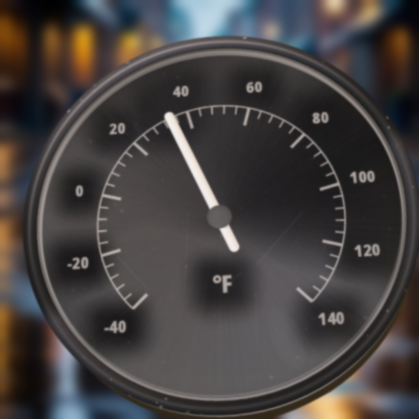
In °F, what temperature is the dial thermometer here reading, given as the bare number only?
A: 34
